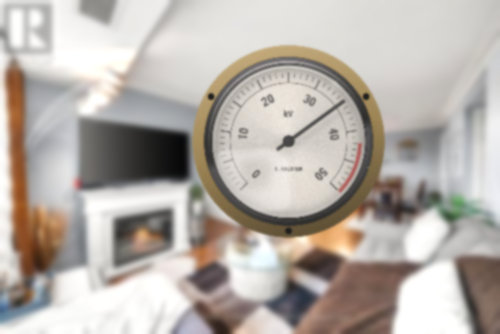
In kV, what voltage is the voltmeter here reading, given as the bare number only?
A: 35
